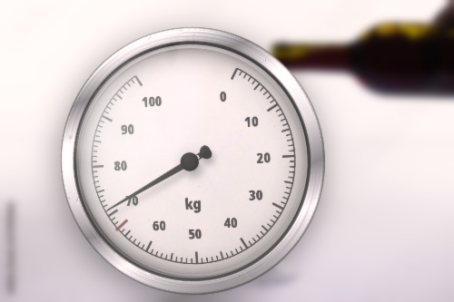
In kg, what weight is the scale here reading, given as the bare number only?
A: 71
